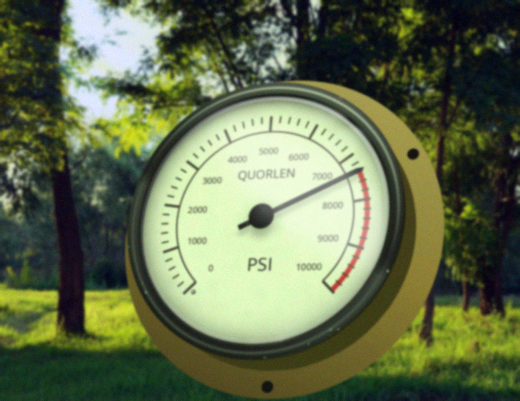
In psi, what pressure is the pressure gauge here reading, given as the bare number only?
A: 7400
